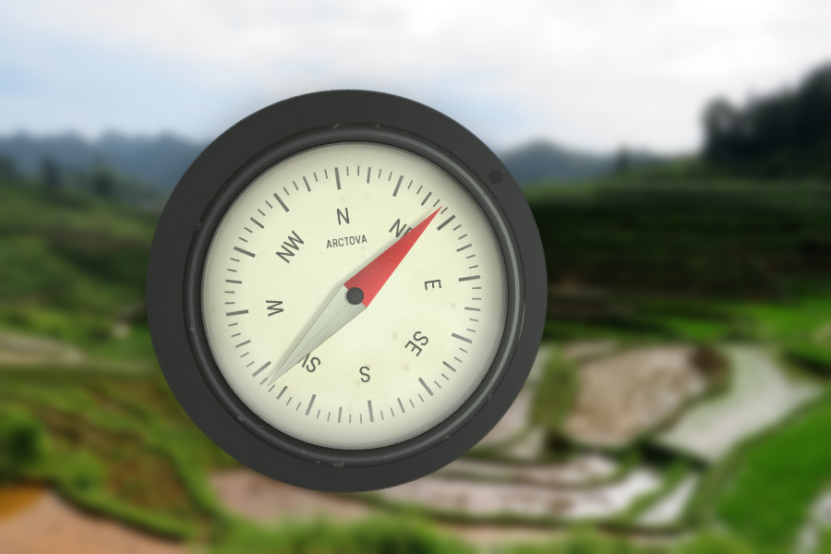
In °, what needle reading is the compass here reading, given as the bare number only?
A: 52.5
